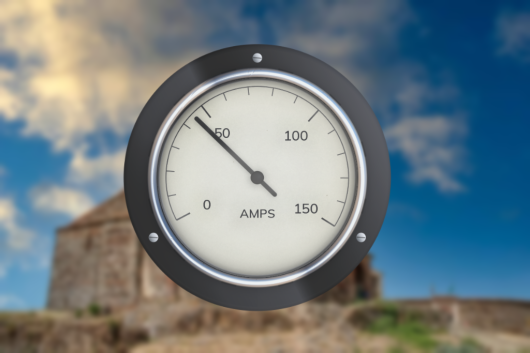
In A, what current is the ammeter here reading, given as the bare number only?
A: 45
